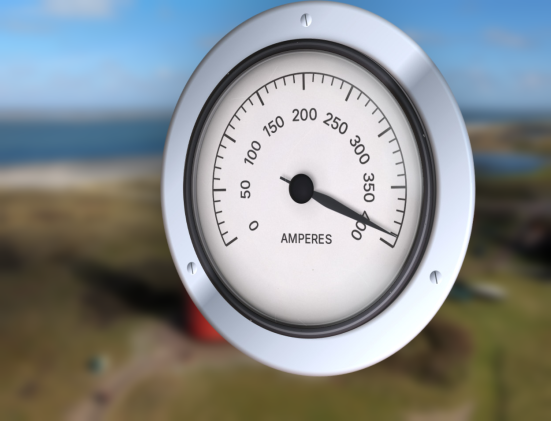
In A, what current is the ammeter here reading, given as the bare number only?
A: 390
